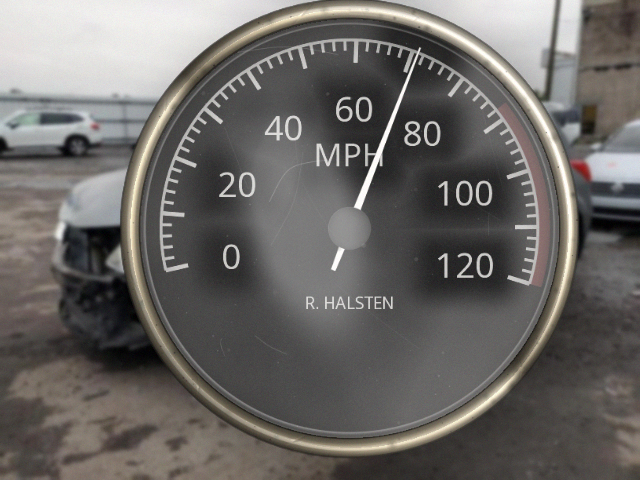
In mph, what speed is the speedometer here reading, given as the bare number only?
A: 71
